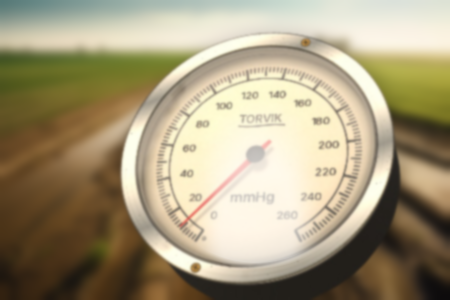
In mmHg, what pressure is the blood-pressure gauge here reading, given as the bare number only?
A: 10
